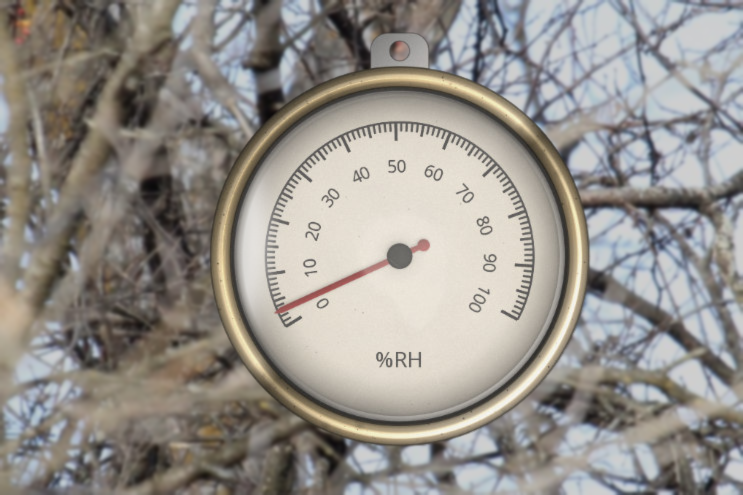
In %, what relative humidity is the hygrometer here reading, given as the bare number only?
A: 3
